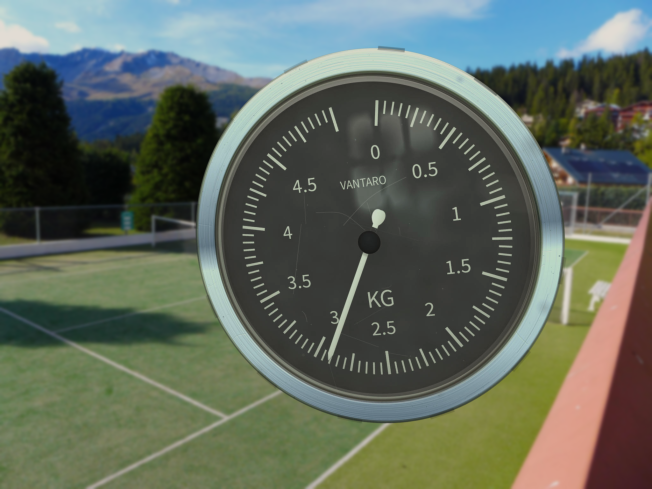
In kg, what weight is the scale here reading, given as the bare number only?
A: 2.9
